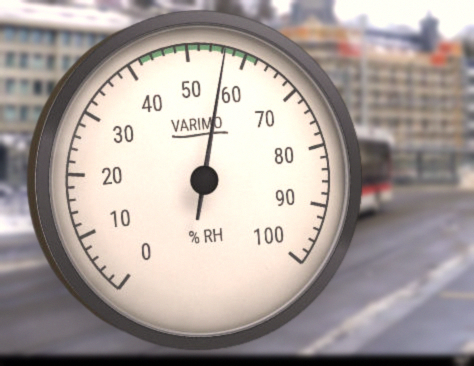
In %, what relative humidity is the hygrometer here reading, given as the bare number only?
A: 56
